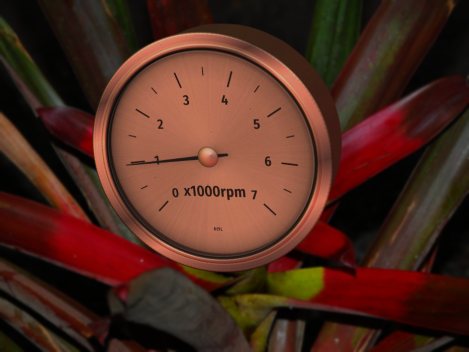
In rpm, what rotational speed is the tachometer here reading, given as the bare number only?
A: 1000
